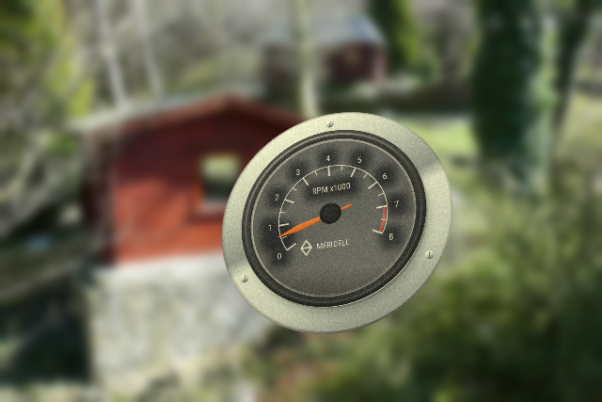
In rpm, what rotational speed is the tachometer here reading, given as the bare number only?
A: 500
